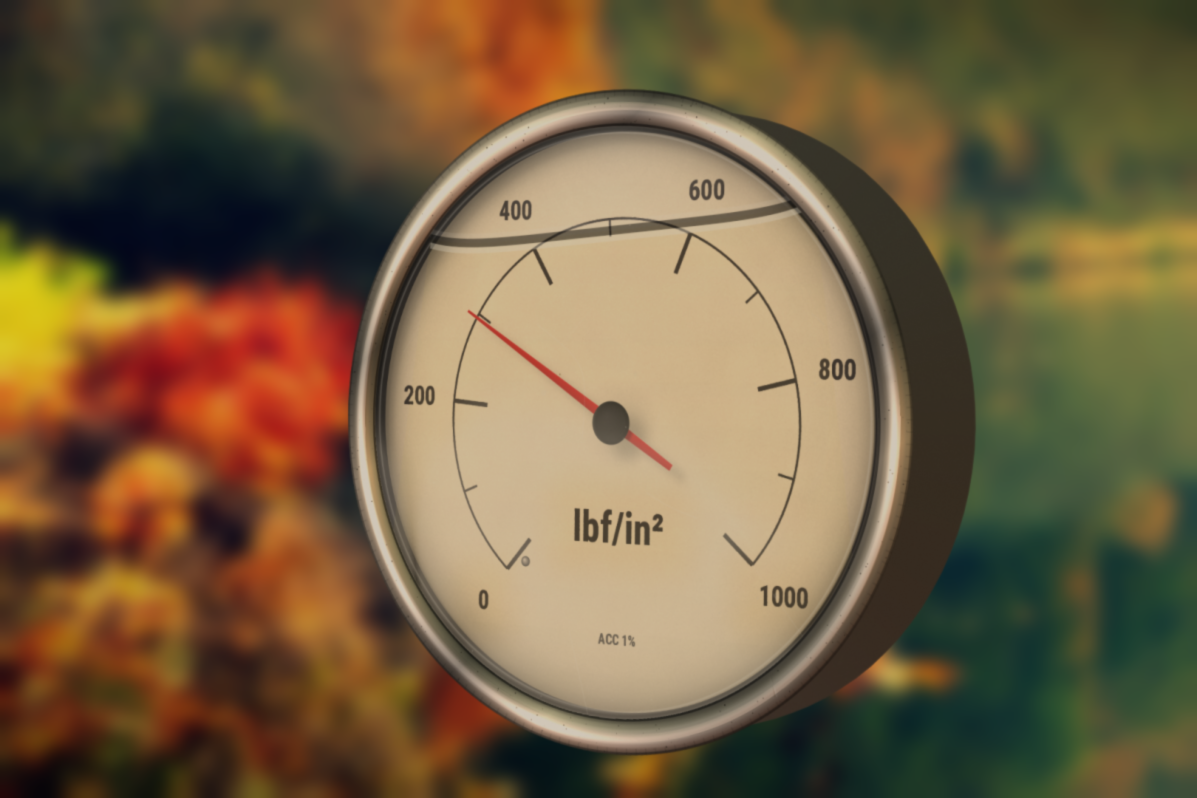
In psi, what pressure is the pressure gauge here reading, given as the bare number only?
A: 300
